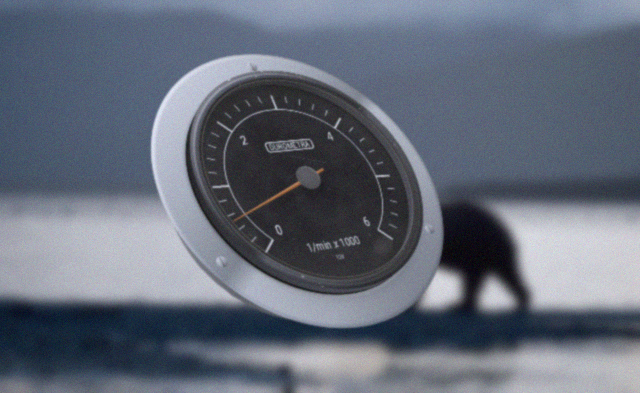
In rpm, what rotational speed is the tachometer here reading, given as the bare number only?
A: 500
